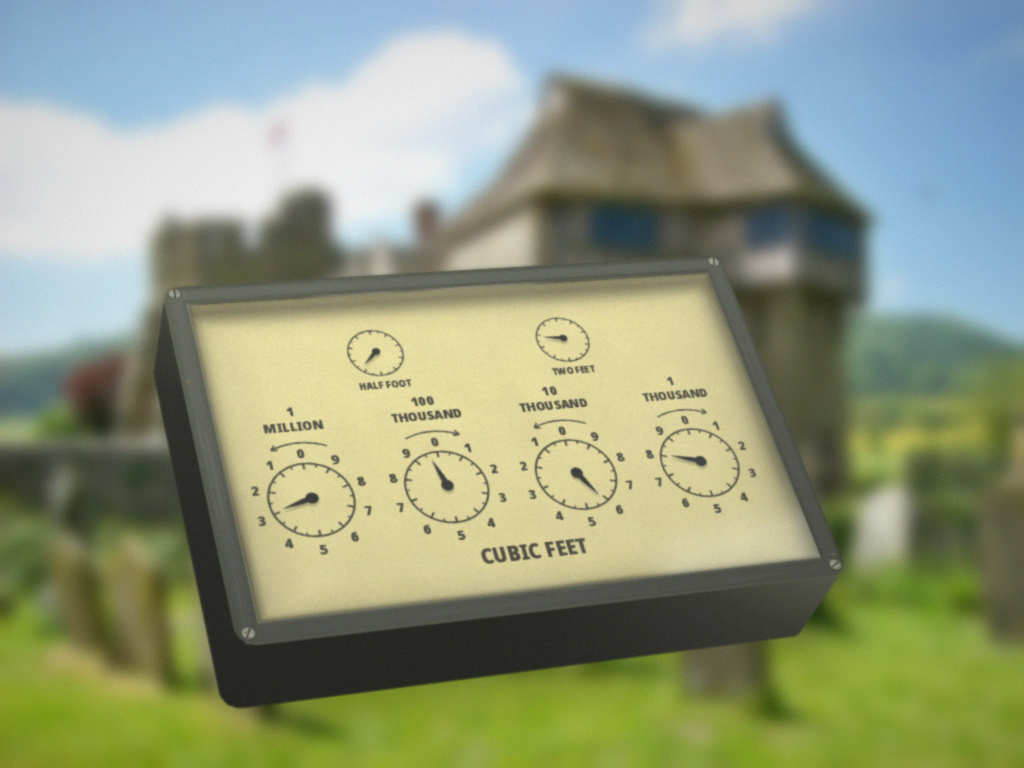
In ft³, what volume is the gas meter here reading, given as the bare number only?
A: 295800
